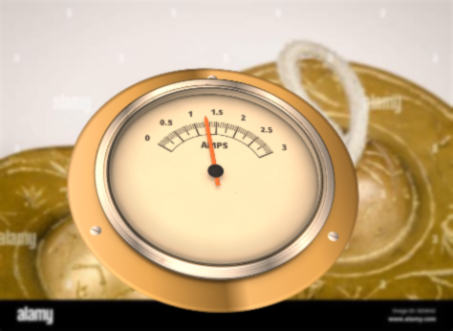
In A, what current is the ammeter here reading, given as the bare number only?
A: 1.25
